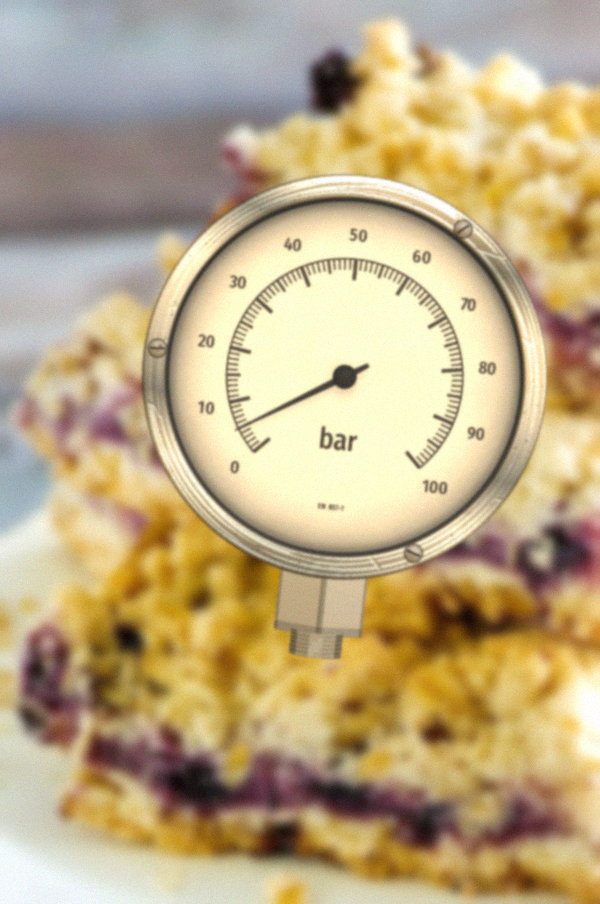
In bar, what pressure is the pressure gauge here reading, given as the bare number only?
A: 5
